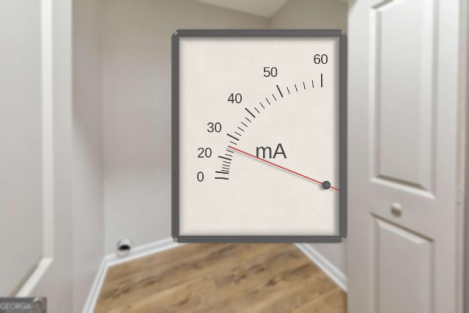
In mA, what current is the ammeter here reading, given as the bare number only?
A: 26
